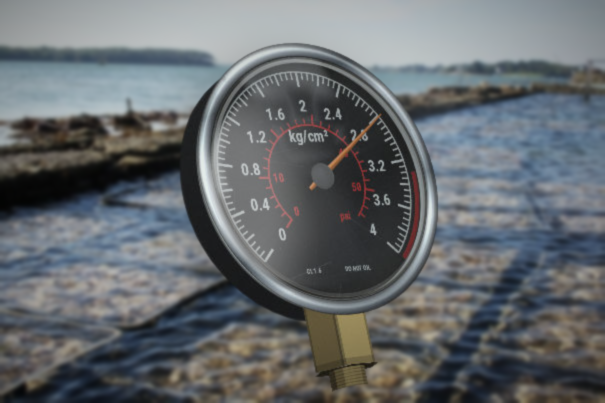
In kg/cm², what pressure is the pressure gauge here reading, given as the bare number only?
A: 2.8
